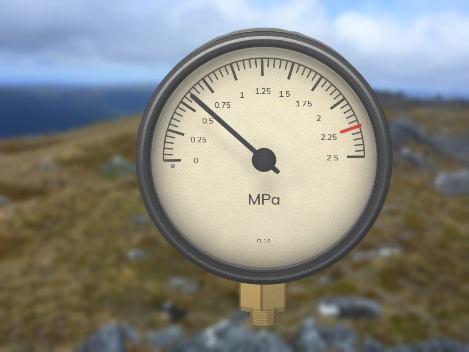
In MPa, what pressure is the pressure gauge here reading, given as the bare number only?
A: 0.6
